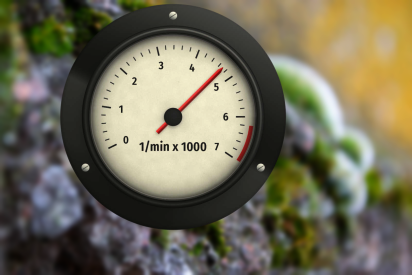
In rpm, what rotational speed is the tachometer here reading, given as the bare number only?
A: 4700
